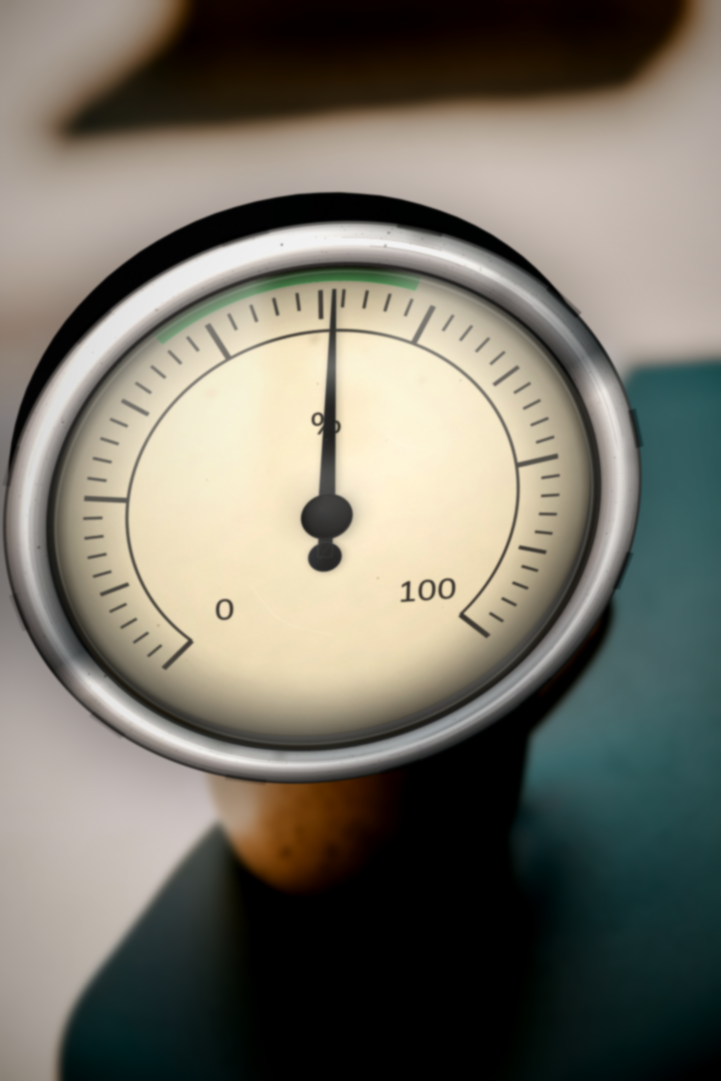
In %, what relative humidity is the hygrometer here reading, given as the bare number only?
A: 51
